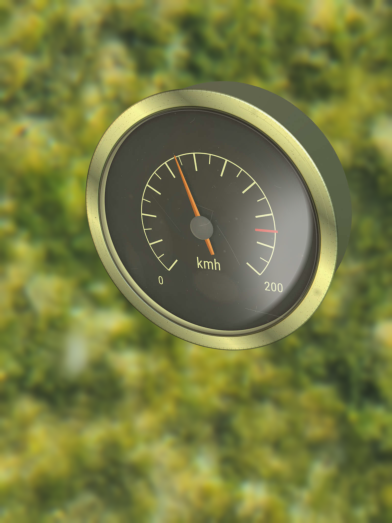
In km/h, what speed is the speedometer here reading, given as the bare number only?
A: 90
